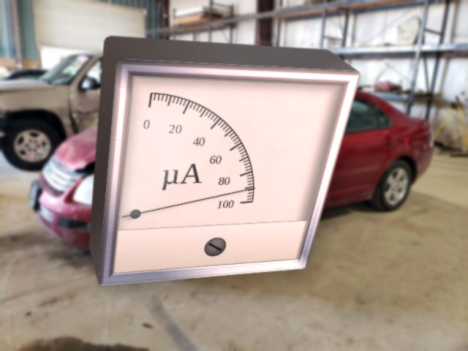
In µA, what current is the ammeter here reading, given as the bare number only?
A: 90
